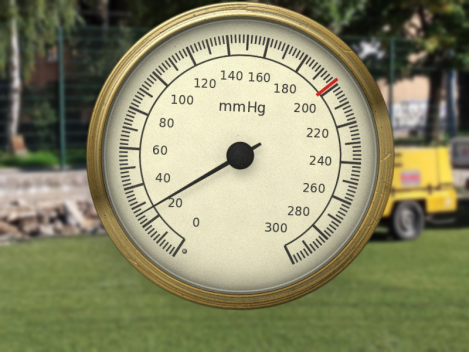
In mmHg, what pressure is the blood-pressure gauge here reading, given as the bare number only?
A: 26
